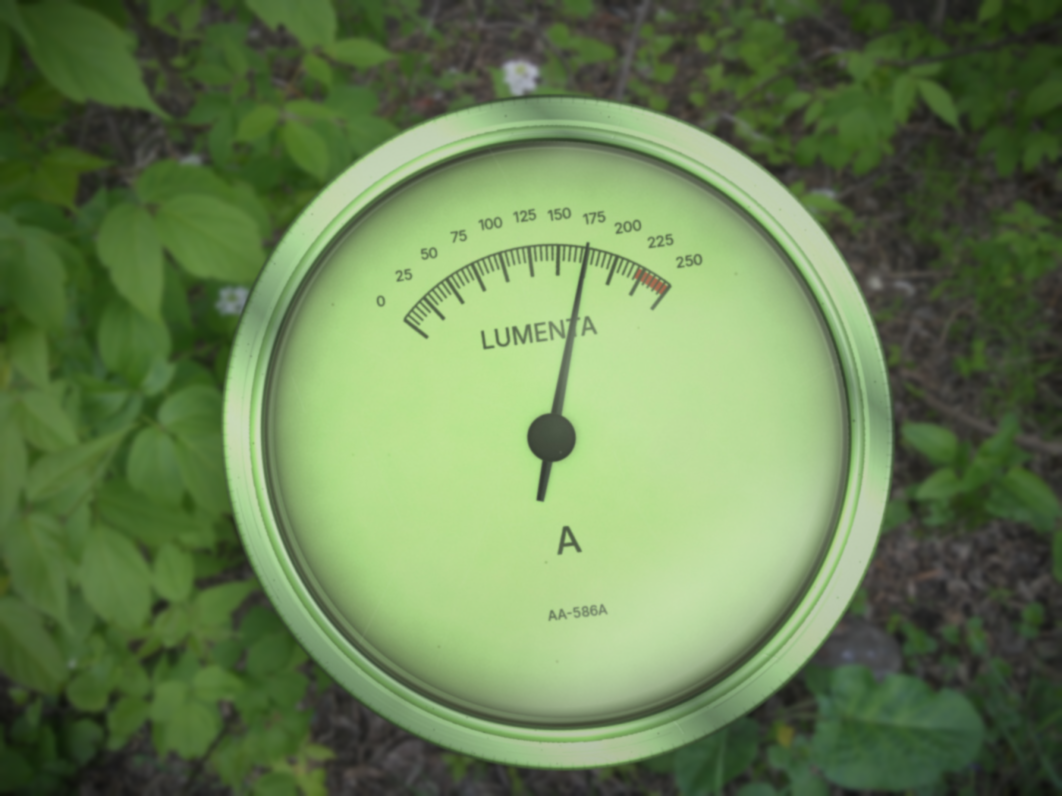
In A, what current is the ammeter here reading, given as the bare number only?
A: 175
